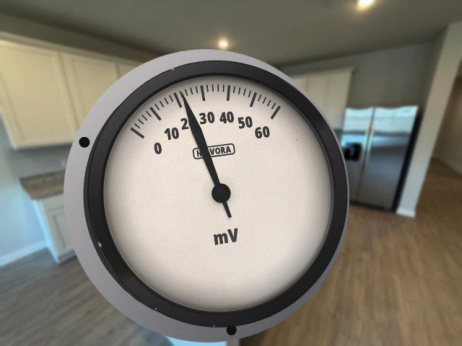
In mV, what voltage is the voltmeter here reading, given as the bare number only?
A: 22
